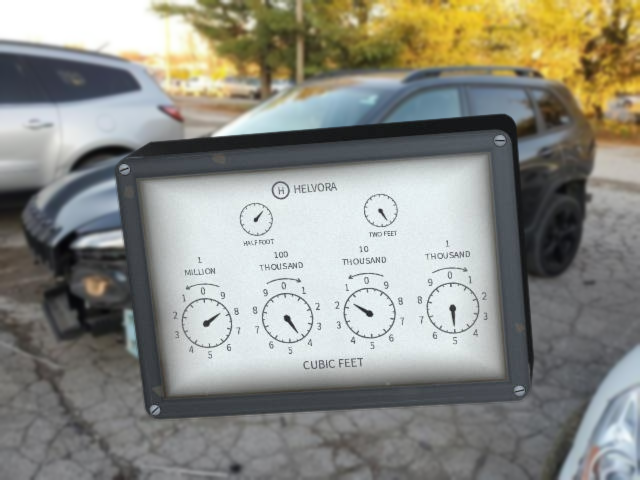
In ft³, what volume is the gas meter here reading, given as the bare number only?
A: 841500
